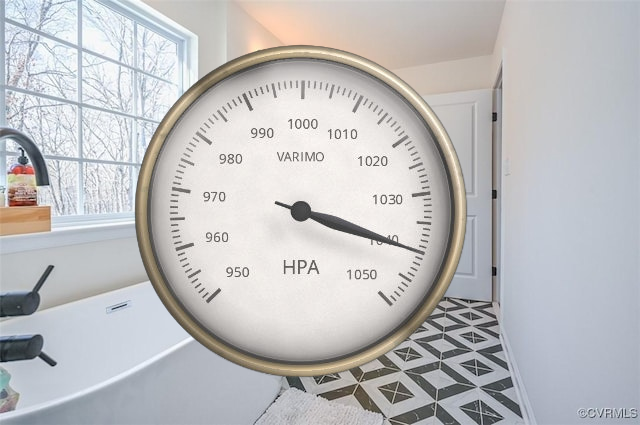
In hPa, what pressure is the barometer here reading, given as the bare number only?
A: 1040
